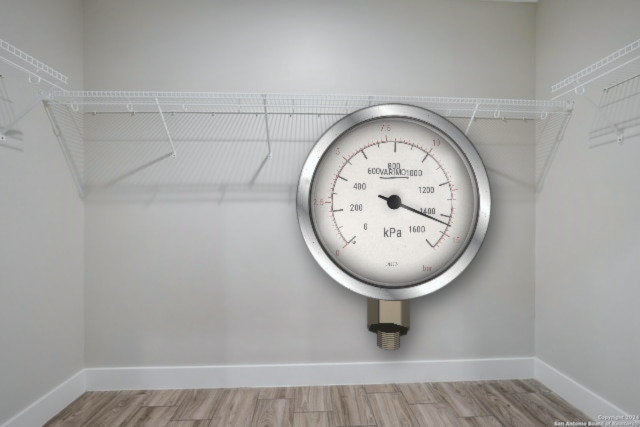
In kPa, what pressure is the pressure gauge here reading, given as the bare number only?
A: 1450
